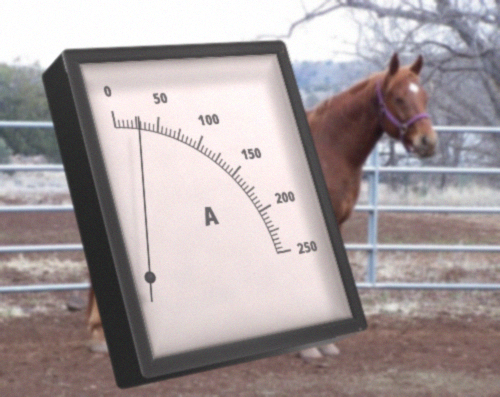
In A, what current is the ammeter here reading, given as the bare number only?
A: 25
